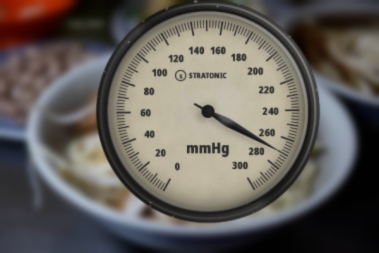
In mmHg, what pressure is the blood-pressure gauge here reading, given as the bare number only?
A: 270
